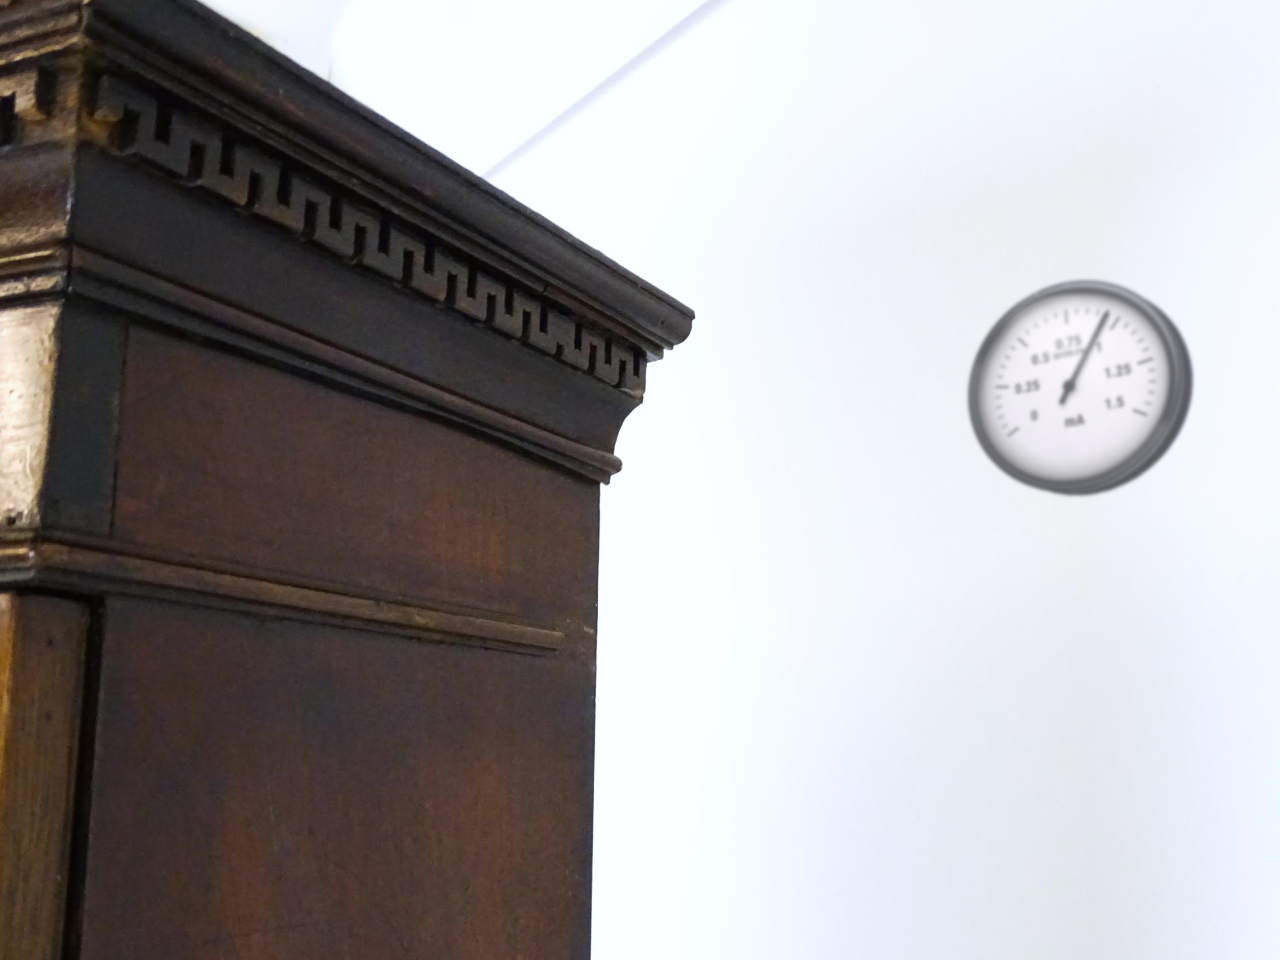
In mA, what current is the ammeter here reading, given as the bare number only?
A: 0.95
